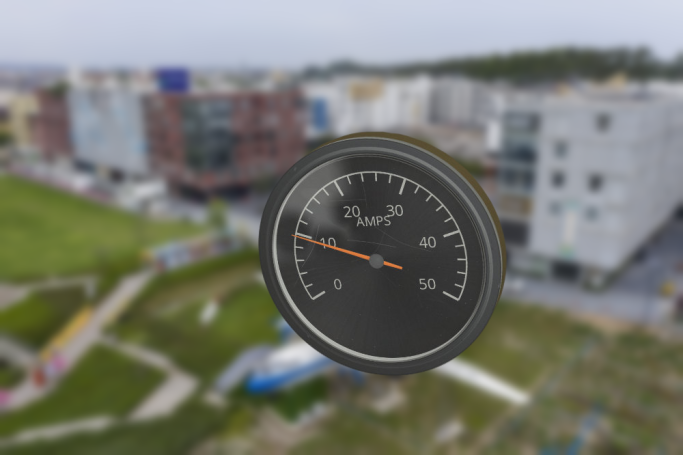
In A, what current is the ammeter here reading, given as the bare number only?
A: 10
